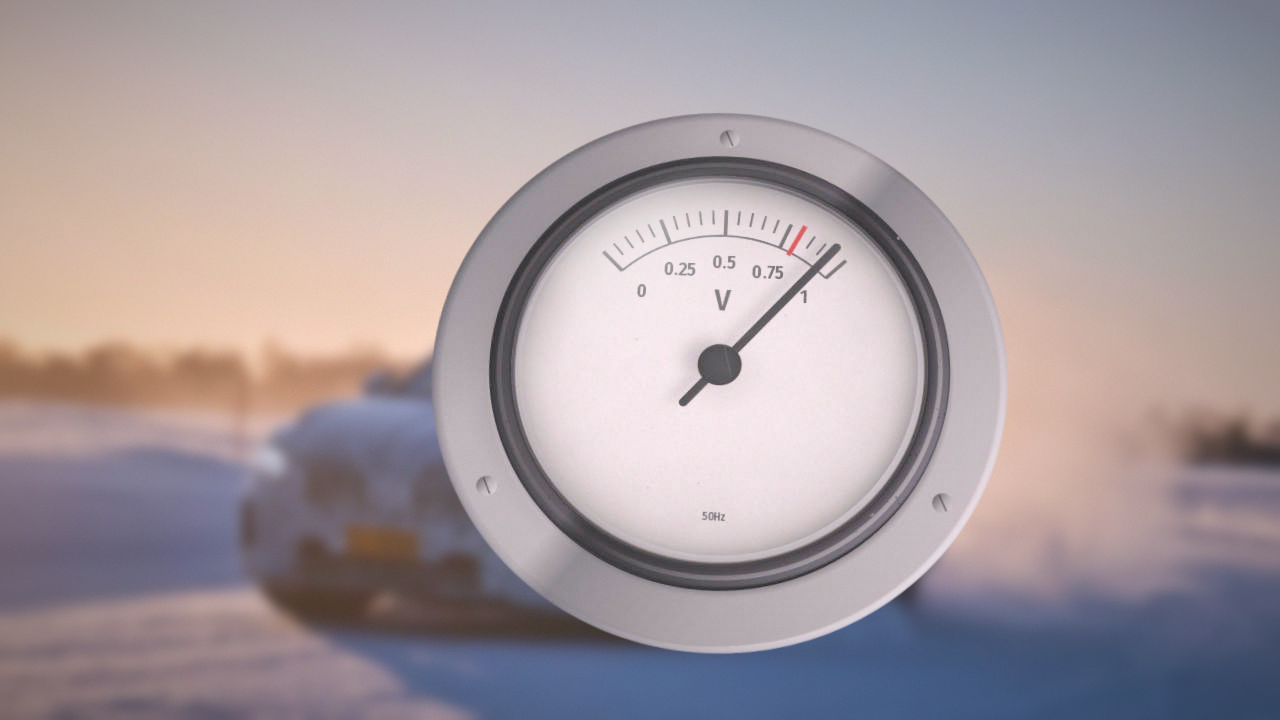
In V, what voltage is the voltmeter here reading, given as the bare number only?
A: 0.95
